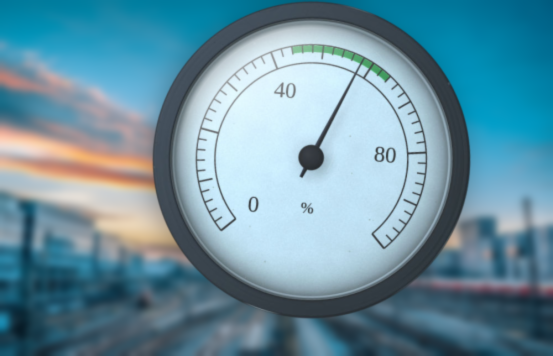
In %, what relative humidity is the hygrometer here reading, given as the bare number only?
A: 58
